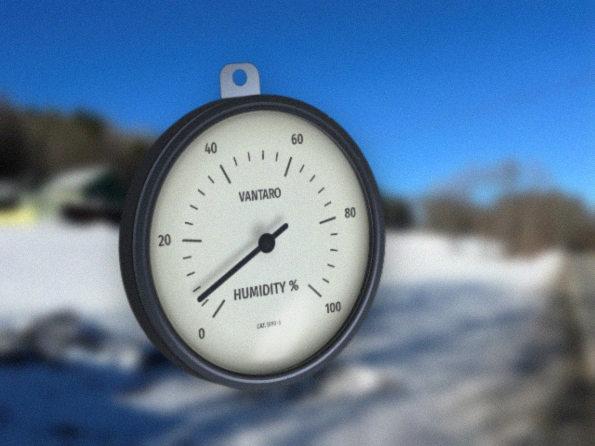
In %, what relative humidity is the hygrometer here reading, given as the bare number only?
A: 6
